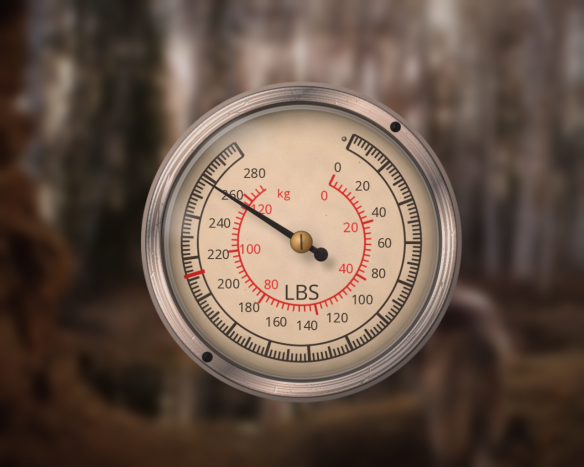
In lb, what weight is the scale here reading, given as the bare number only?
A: 258
